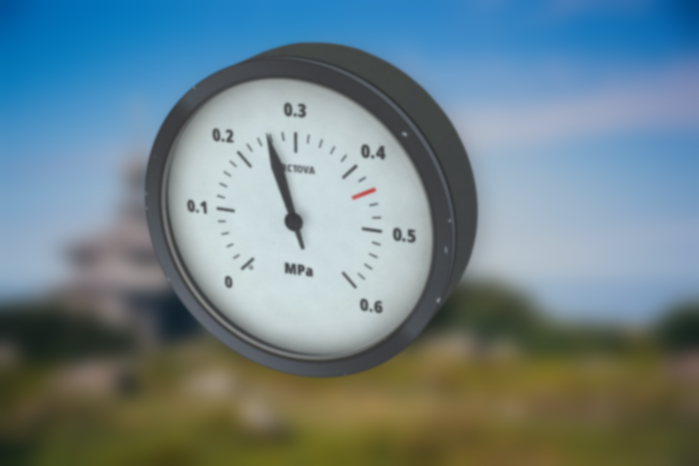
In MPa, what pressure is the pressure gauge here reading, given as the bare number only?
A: 0.26
